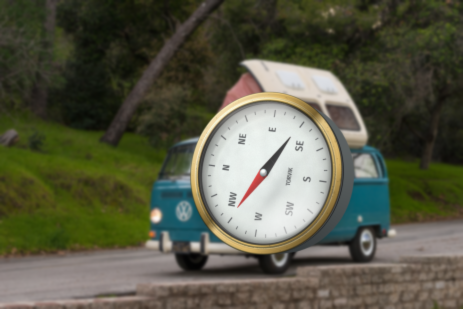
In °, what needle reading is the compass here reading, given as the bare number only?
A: 300
